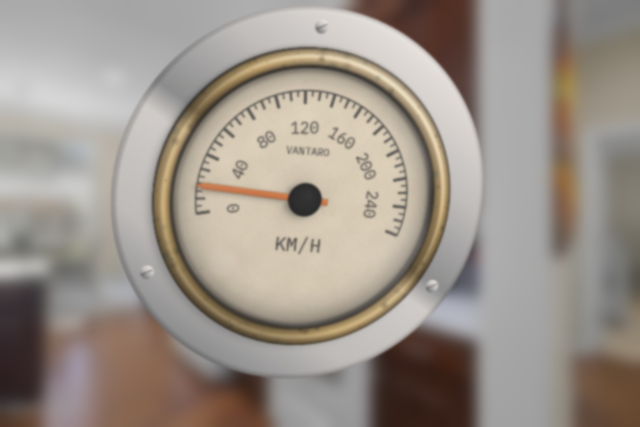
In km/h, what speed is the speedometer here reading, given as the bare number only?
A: 20
